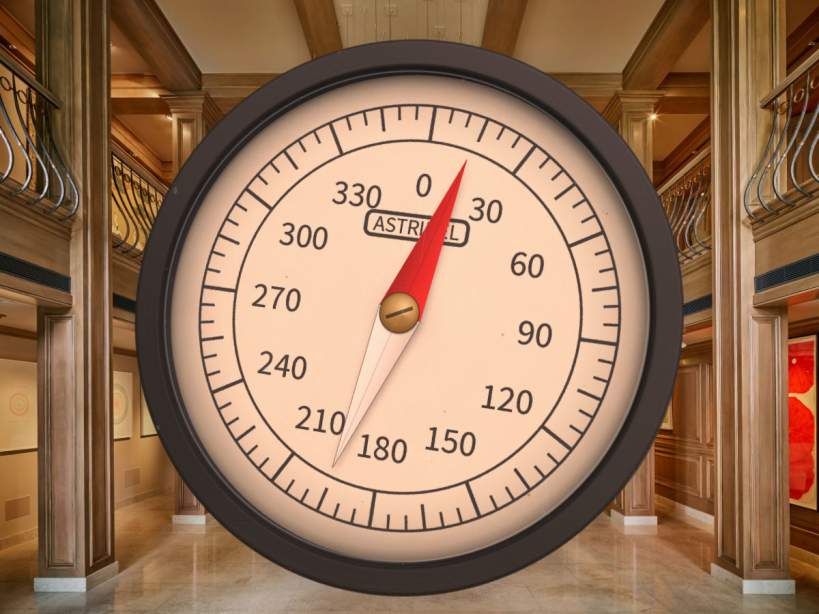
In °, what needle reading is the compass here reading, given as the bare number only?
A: 15
